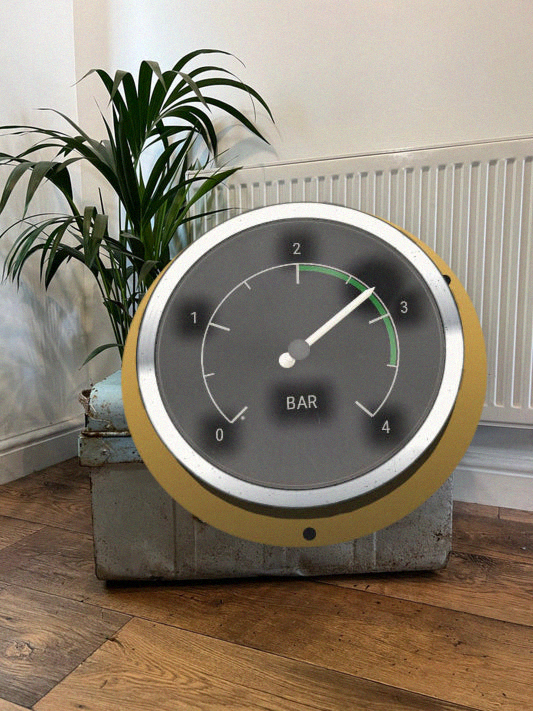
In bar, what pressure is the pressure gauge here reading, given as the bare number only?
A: 2.75
